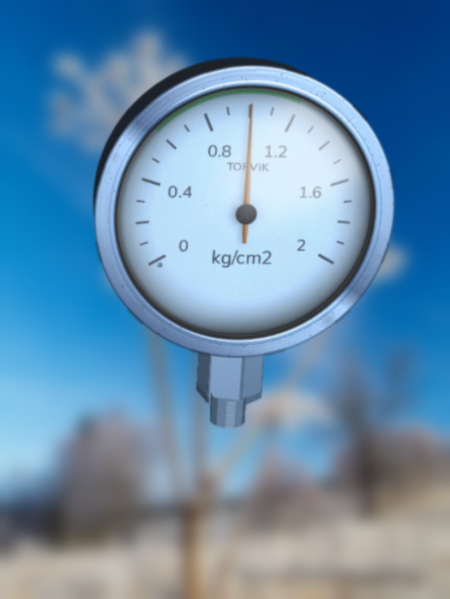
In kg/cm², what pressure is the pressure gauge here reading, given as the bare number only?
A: 1
